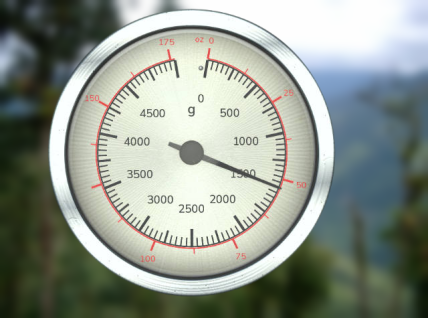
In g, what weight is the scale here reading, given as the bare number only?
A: 1500
